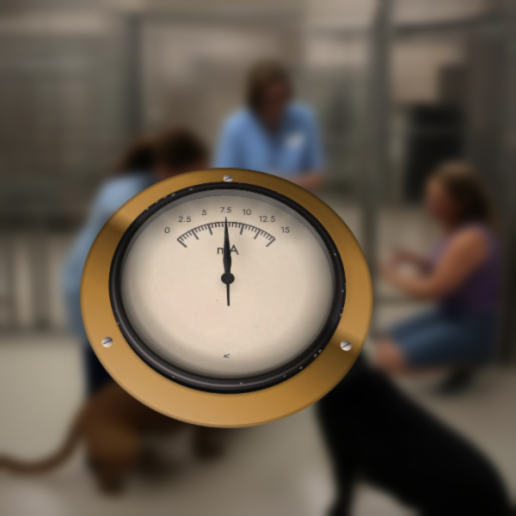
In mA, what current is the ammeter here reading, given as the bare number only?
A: 7.5
